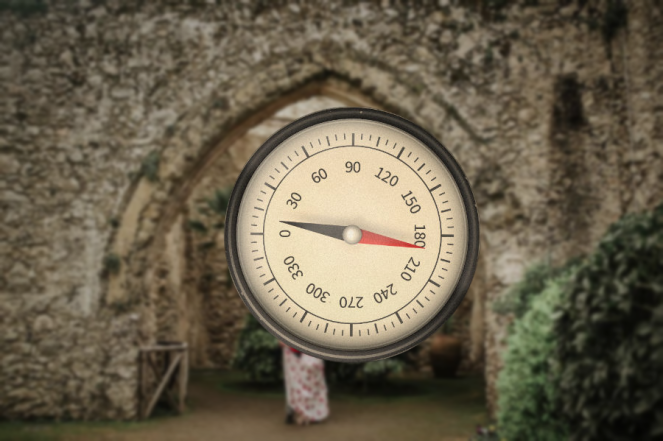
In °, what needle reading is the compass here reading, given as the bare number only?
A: 190
